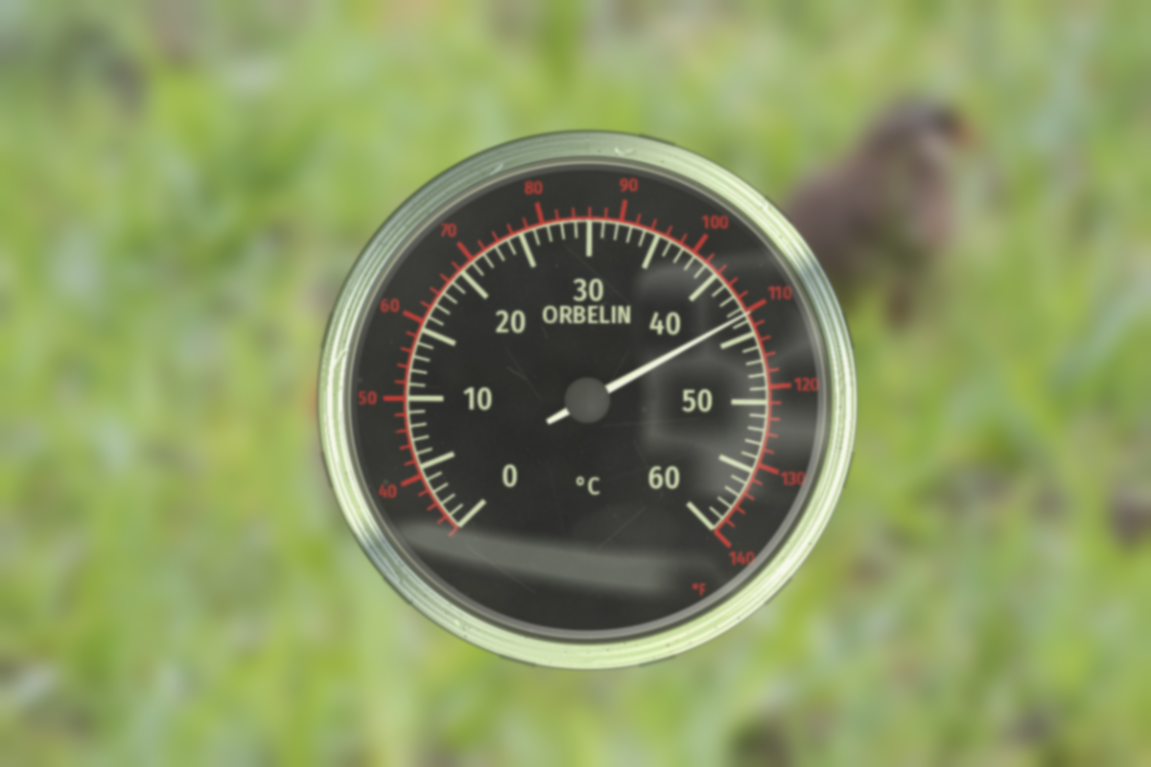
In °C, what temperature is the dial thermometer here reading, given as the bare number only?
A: 43.5
